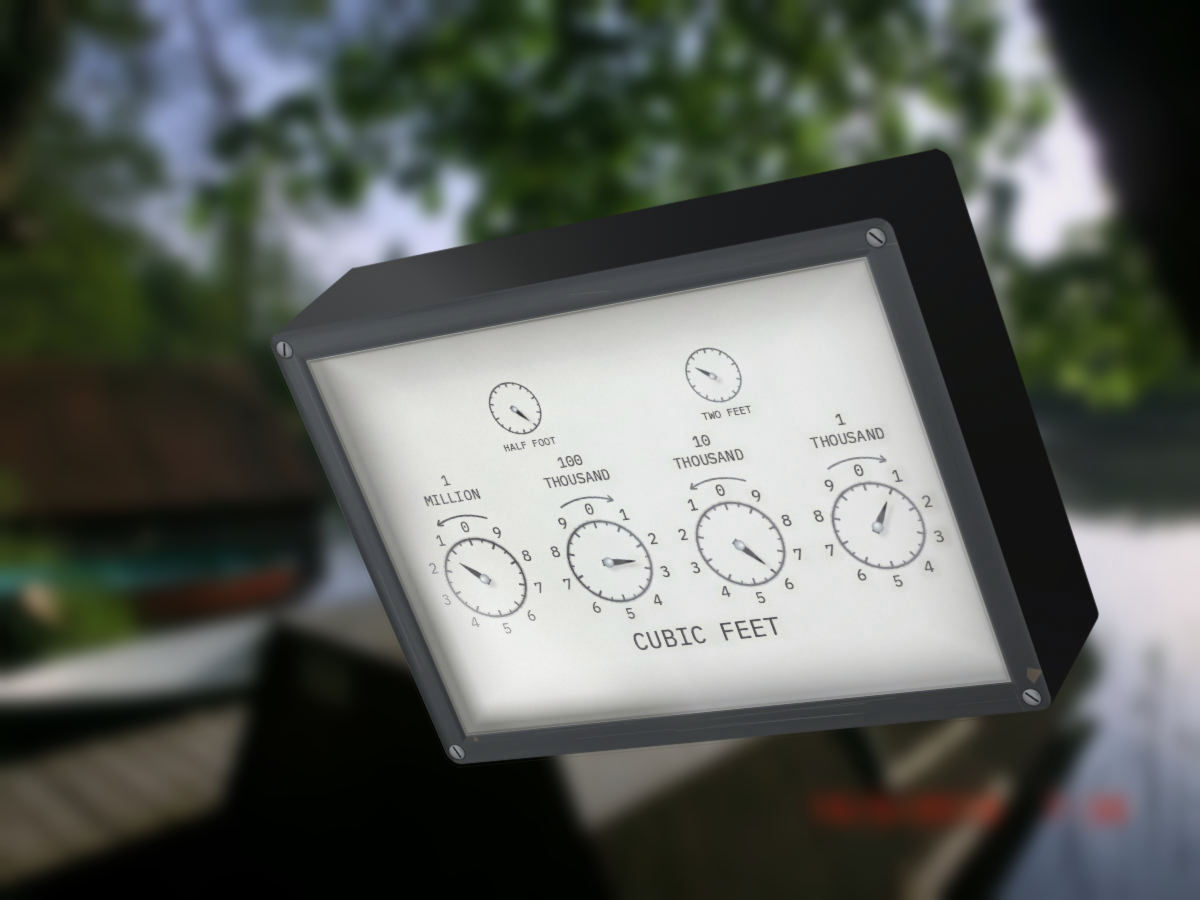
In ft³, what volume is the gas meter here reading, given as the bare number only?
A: 126100
